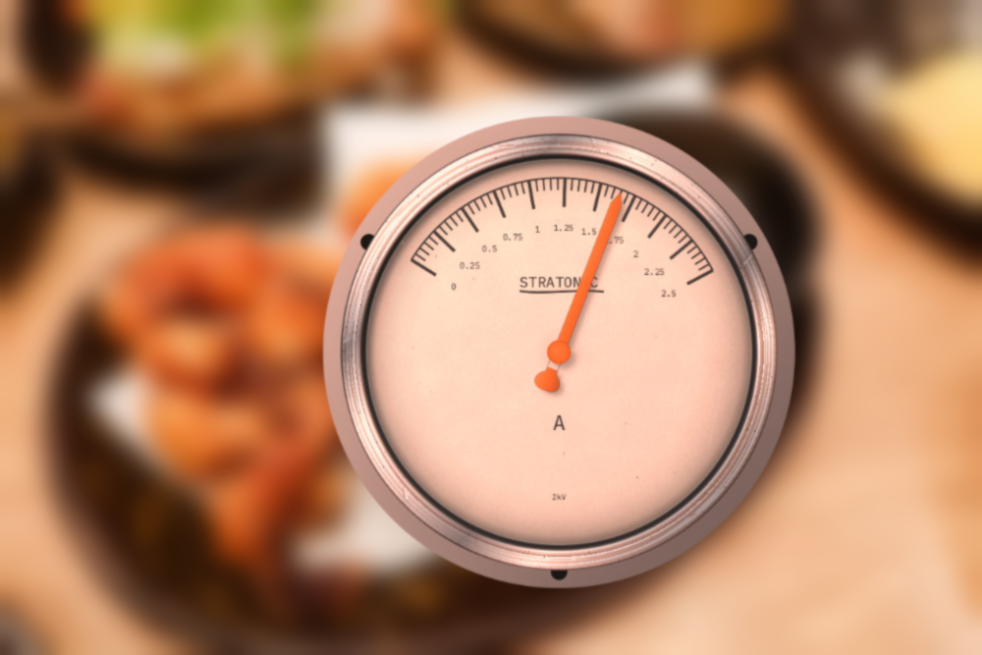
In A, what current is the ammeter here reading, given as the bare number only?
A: 1.65
